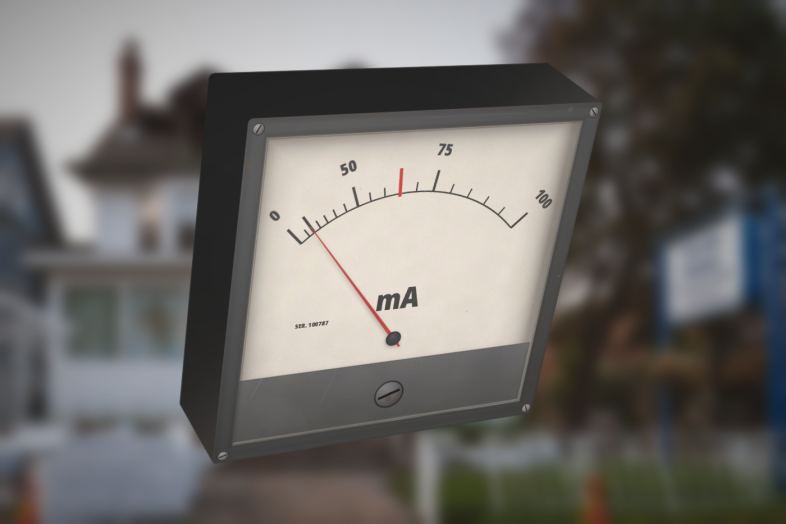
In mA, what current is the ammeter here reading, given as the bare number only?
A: 25
